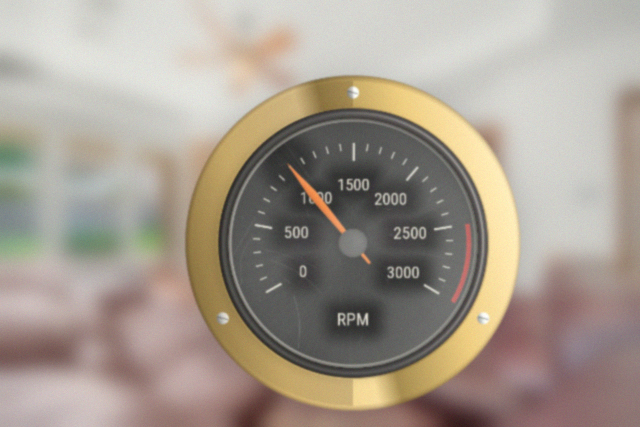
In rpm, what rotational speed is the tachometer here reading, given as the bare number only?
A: 1000
